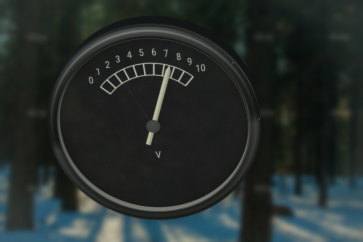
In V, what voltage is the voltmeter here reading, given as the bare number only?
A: 7.5
